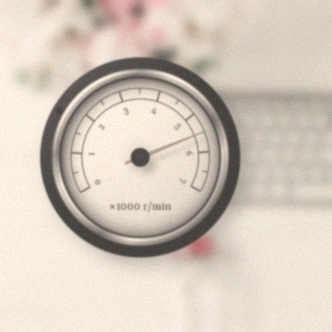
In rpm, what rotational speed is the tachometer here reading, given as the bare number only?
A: 5500
